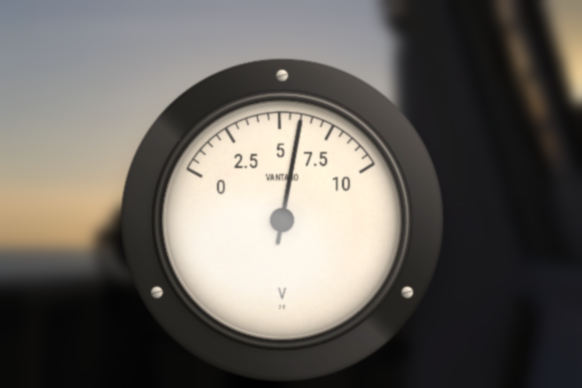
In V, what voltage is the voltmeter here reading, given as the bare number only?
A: 6
